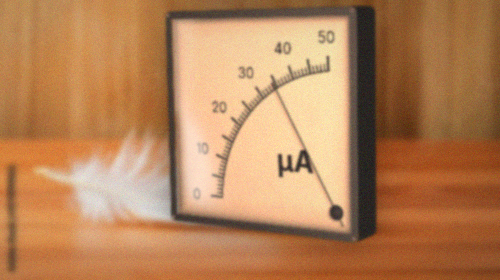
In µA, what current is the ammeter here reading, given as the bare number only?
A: 35
